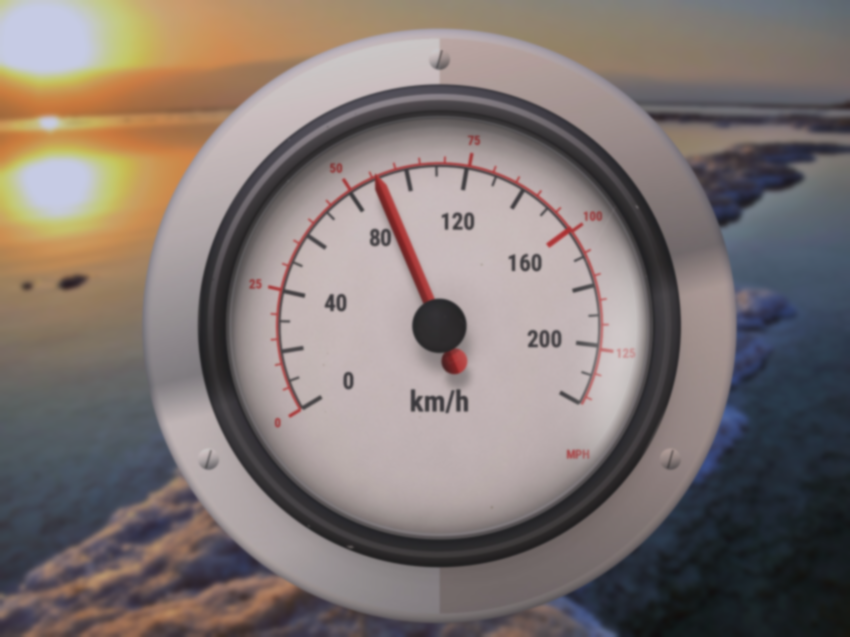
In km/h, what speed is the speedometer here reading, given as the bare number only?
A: 90
